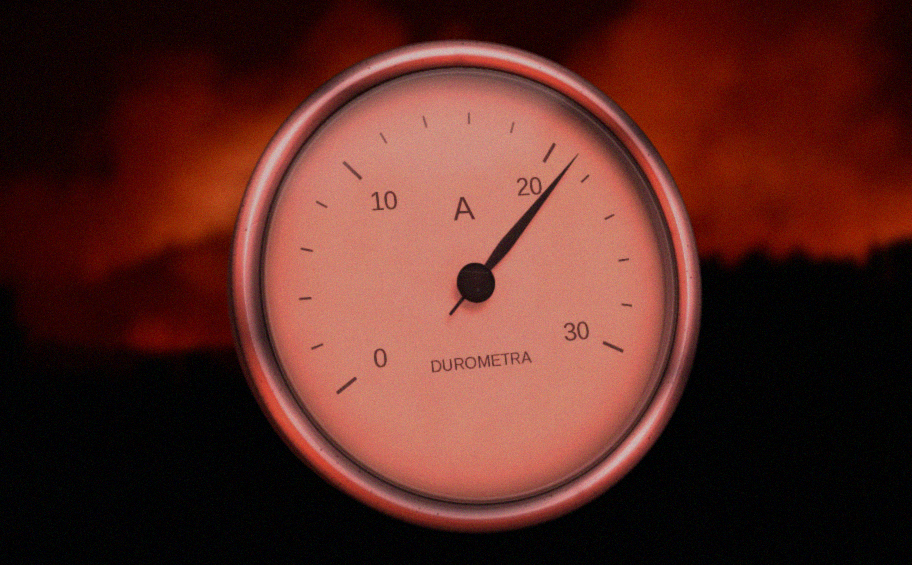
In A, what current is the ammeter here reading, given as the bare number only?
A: 21
